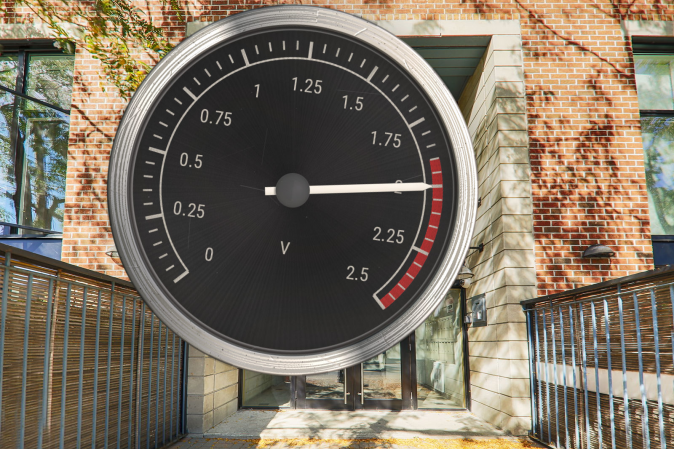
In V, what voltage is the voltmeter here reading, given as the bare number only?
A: 2
